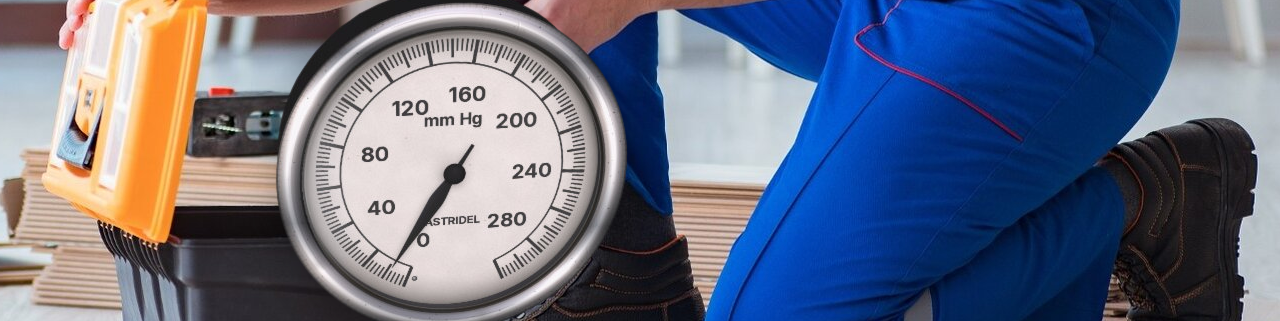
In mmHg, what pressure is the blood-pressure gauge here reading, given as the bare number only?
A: 10
